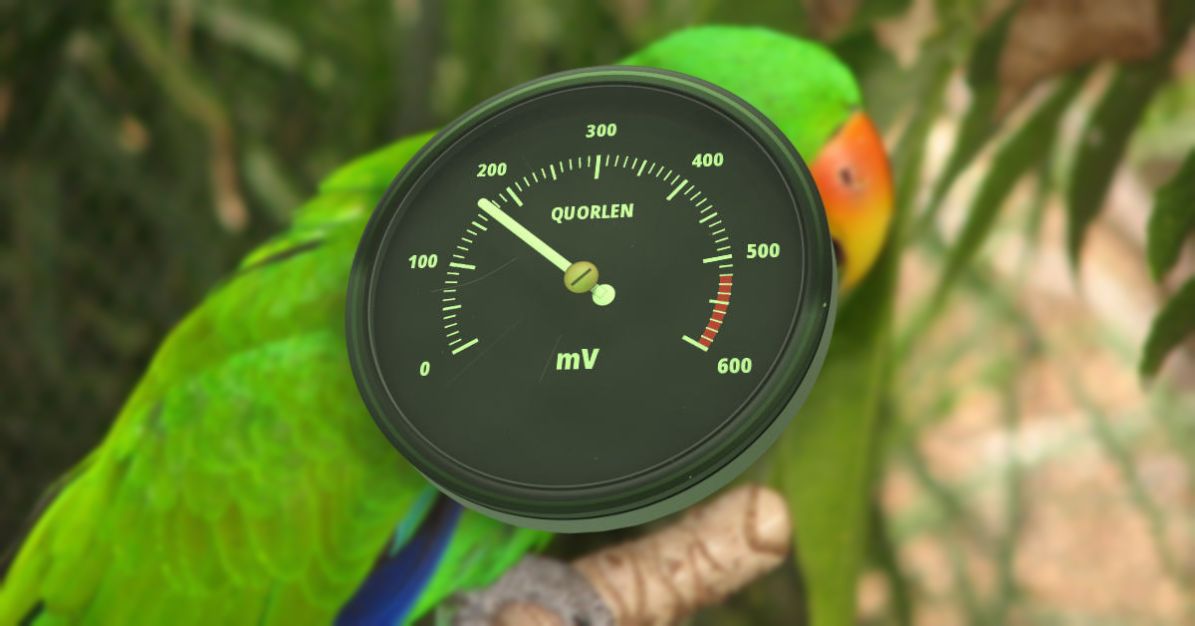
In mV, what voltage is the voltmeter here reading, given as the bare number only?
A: 170
